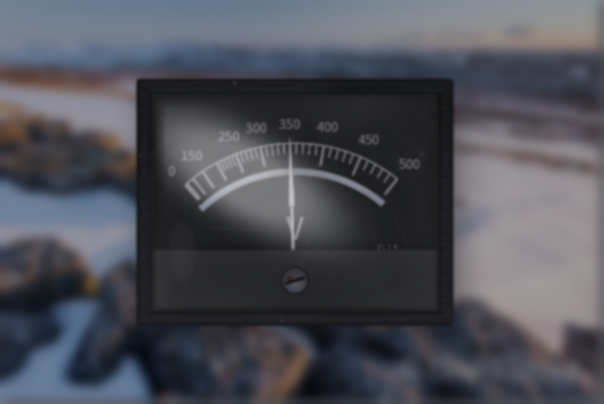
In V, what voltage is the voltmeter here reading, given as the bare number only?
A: 350
